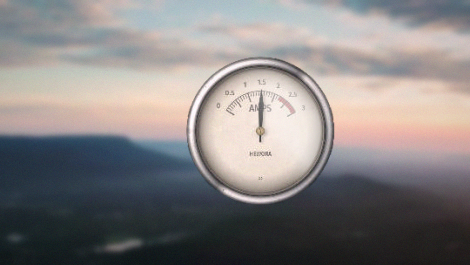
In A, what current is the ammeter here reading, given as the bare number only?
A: 1.5
